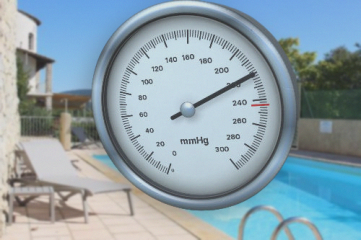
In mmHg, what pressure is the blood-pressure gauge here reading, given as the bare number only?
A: 220
